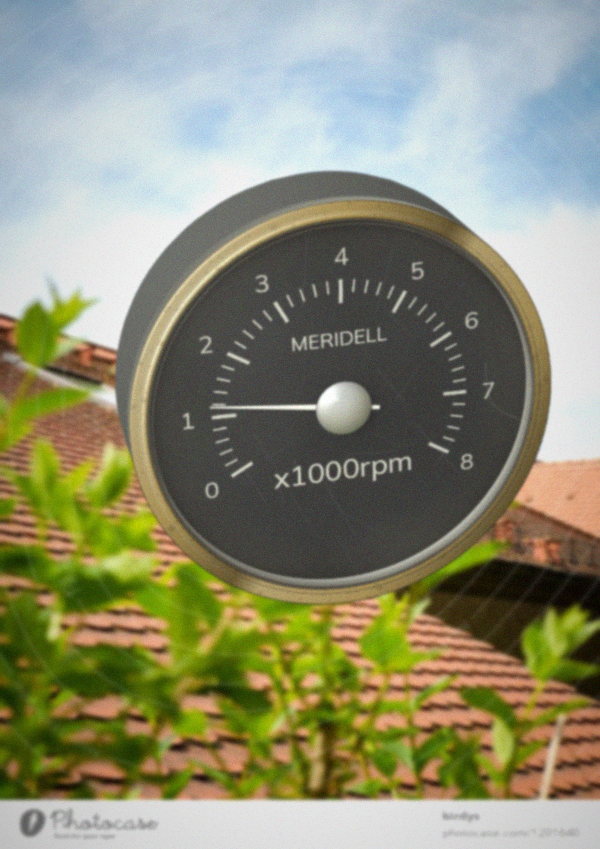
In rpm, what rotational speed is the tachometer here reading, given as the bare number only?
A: 1200
